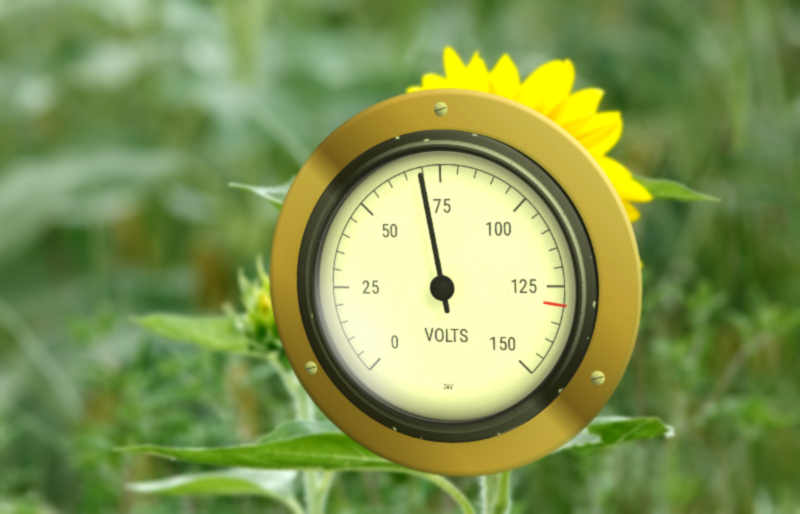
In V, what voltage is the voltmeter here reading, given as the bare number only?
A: 70
